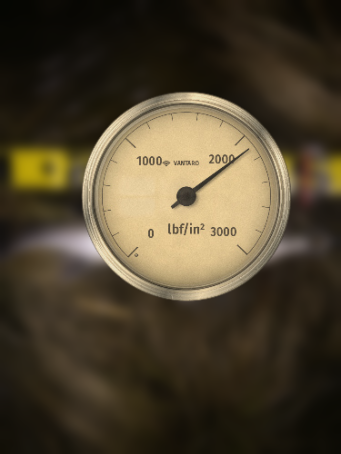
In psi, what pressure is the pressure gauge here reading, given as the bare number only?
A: 2100
